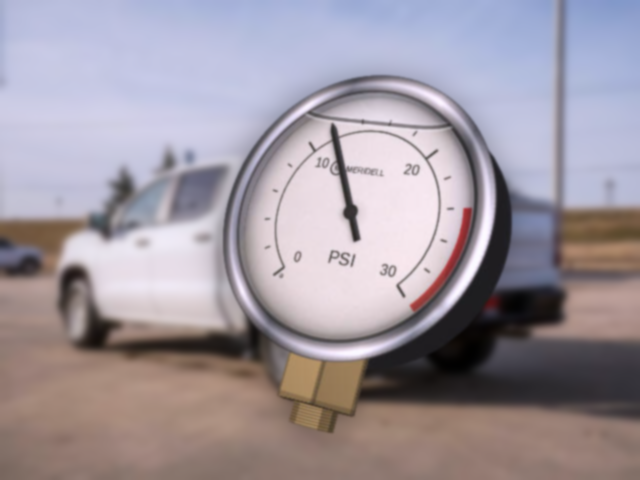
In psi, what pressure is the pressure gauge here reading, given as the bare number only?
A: 12
